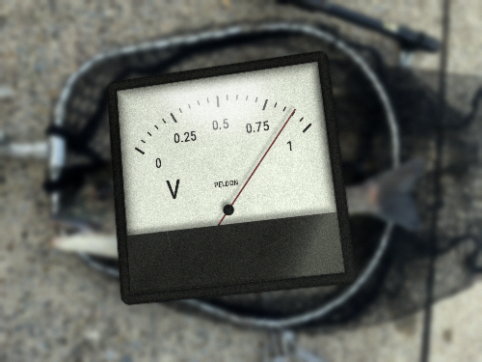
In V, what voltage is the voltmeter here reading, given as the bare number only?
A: 0.9
